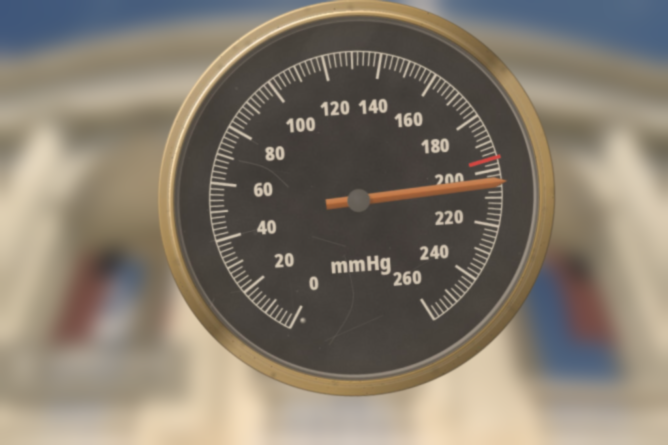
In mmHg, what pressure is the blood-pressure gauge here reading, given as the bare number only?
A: 204
